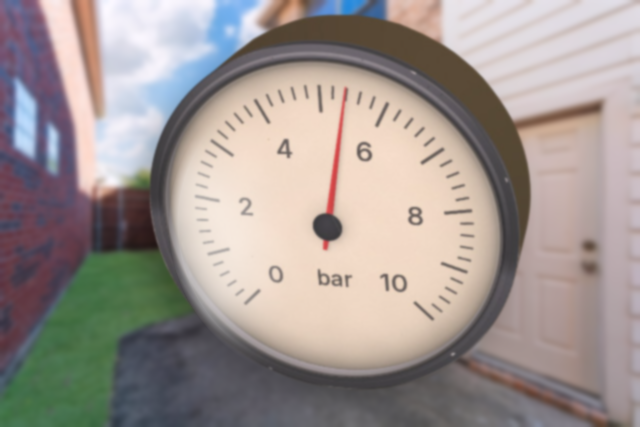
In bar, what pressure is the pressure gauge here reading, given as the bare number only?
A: 5.4
